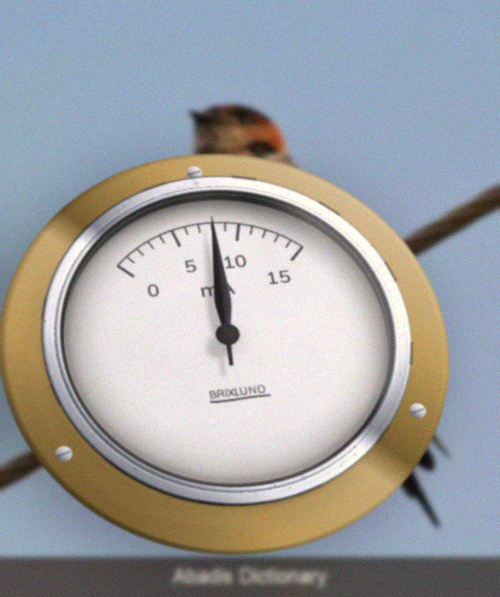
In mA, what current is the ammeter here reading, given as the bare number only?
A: 8
